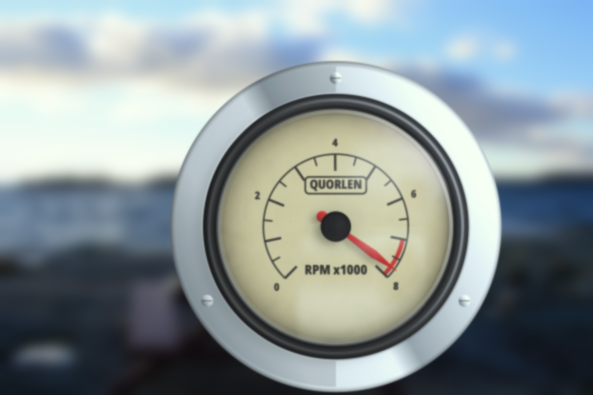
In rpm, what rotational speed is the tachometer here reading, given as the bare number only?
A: 7750
